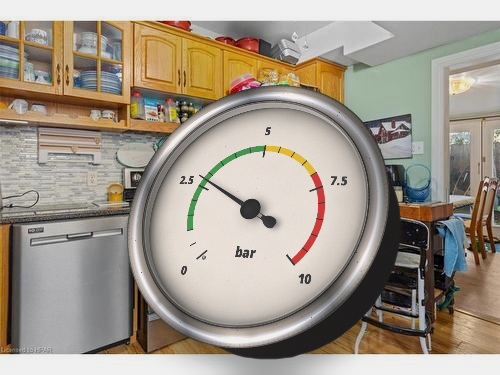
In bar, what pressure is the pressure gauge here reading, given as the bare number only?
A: 2.75
